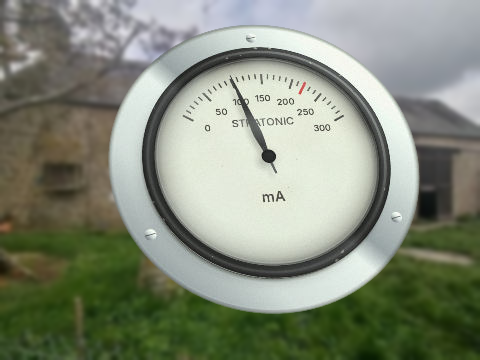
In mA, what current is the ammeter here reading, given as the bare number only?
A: 100
